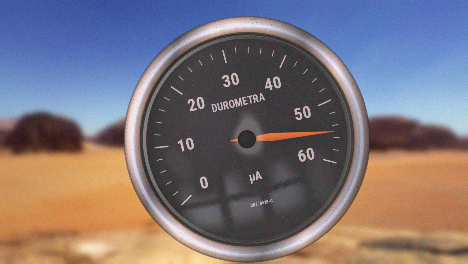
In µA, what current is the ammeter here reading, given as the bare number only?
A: 55
